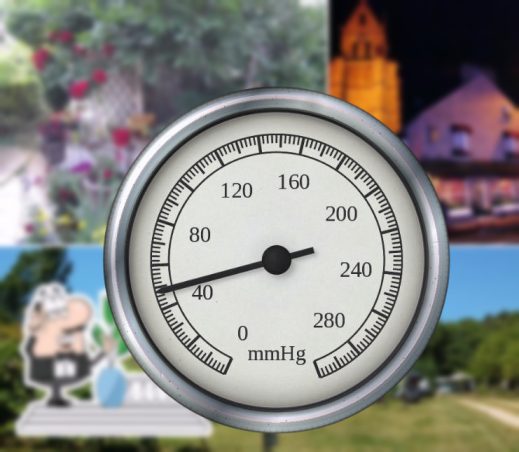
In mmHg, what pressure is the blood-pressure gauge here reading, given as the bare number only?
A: 48
